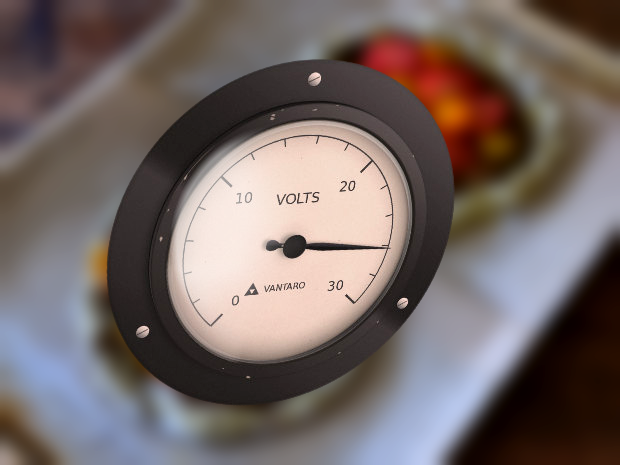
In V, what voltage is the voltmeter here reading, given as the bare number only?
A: 26
